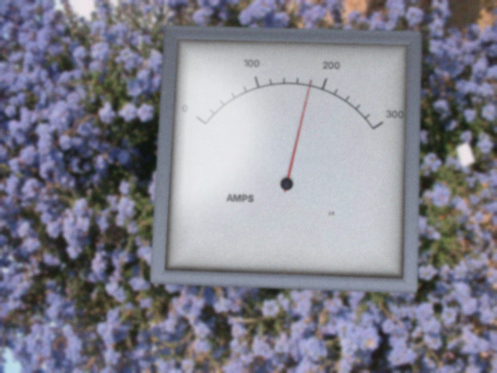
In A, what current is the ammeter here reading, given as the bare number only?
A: 180
